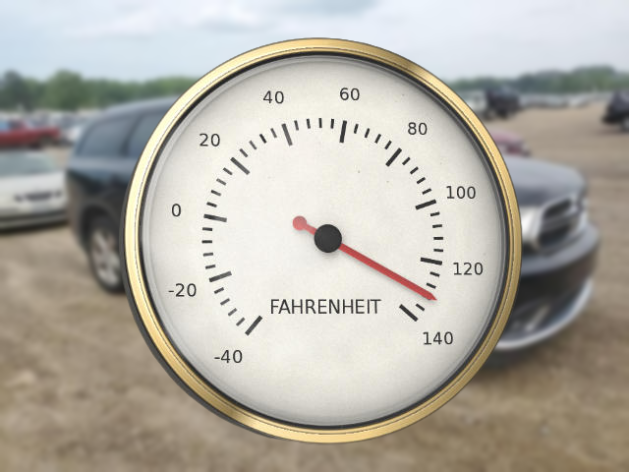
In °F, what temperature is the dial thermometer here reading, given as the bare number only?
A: 132
